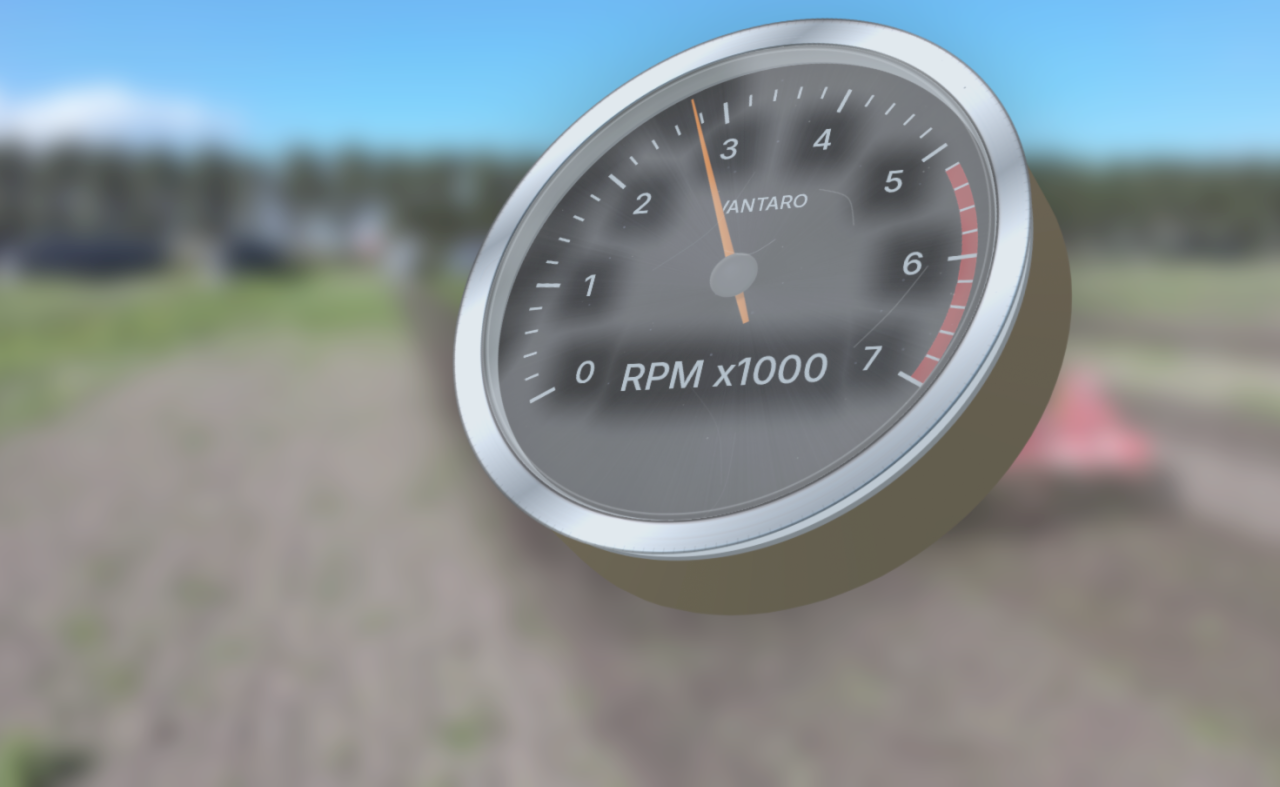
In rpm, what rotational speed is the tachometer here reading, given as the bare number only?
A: 2800
